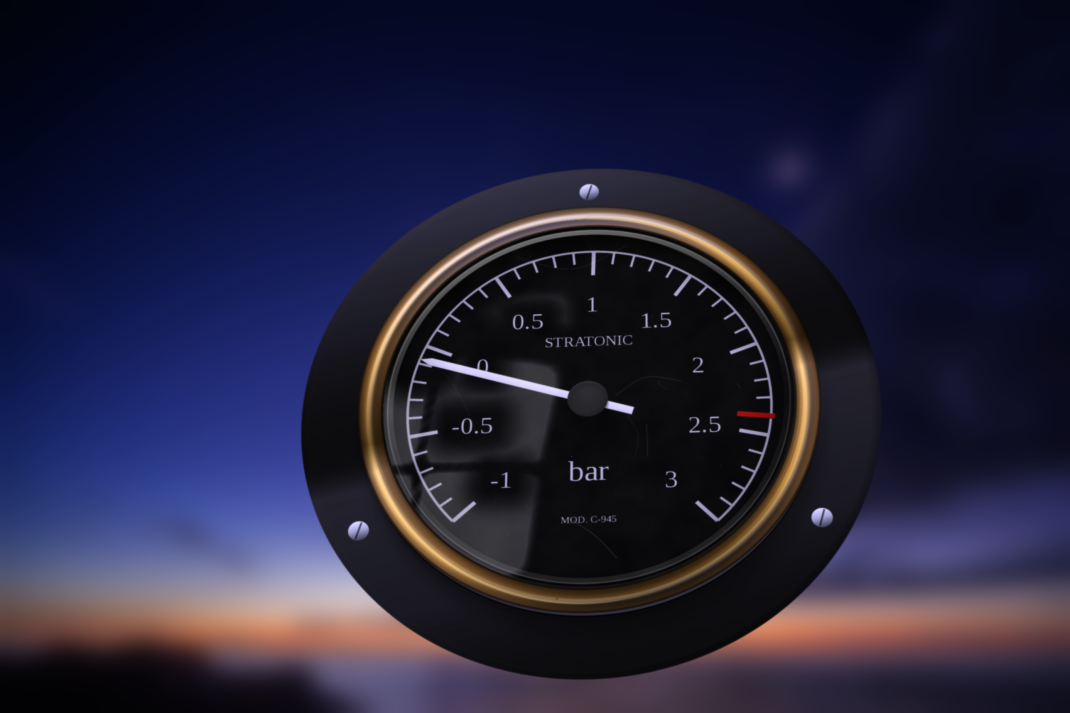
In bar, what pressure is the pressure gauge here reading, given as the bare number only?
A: -0.1
